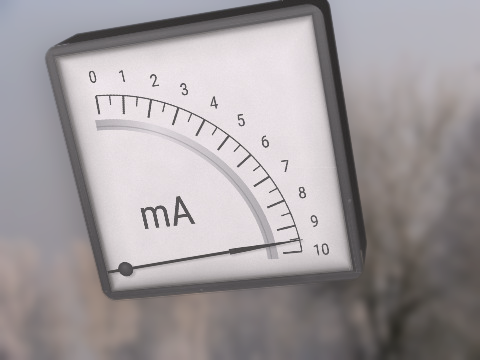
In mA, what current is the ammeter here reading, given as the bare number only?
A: 9.5
